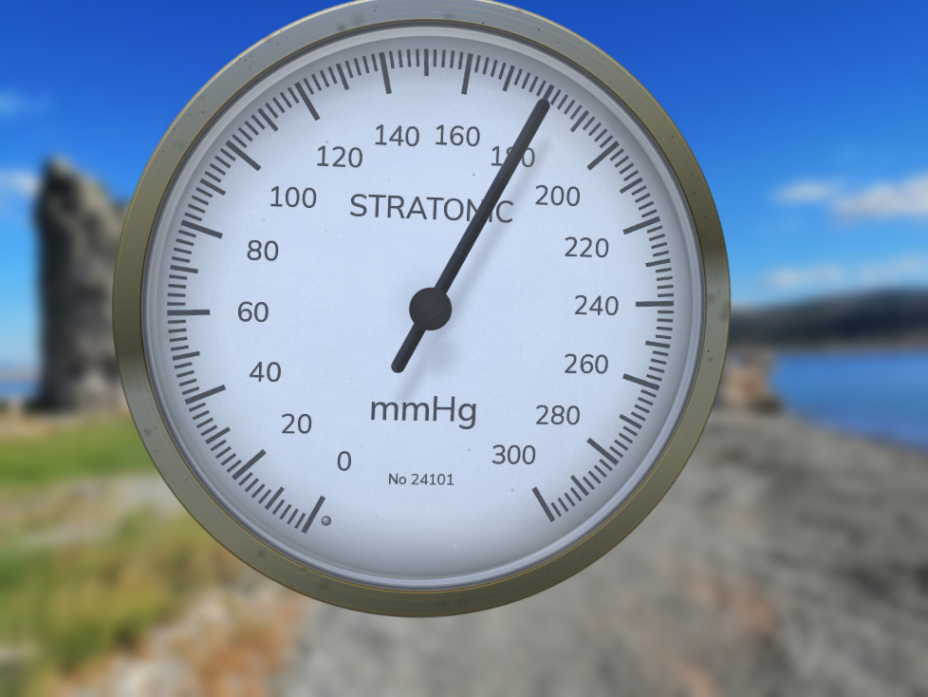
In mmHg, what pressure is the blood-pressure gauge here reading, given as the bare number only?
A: 180
